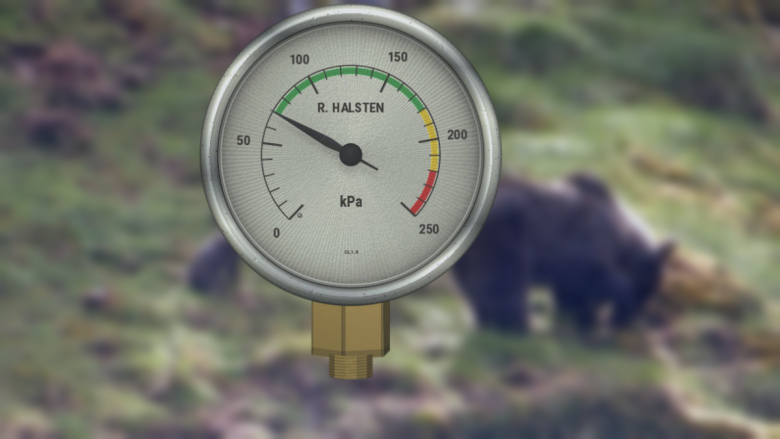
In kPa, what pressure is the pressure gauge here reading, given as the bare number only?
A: 70
